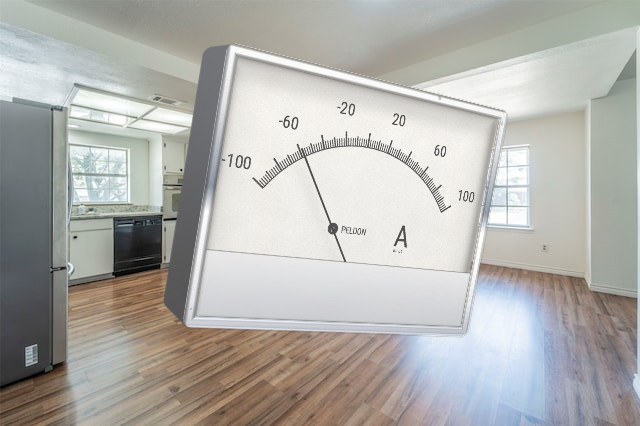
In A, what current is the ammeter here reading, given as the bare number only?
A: -60
